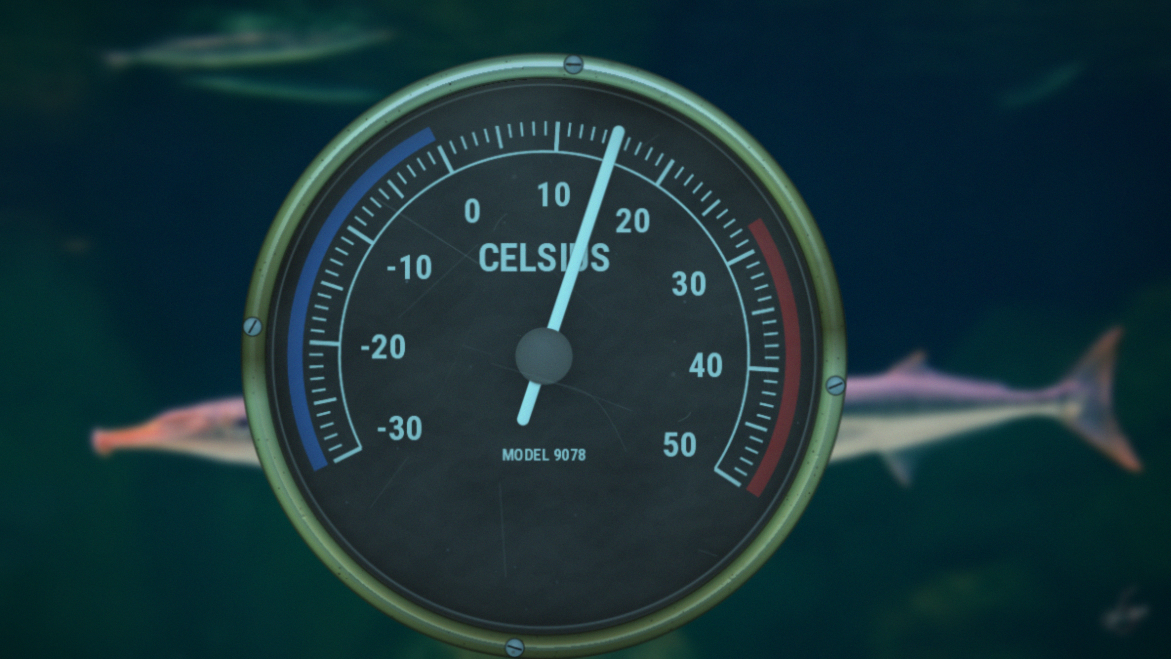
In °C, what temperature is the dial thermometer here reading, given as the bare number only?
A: 15
